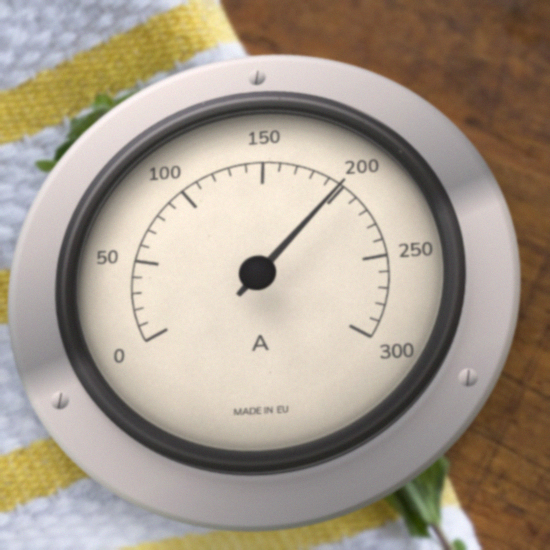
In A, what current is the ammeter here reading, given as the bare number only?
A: 200
